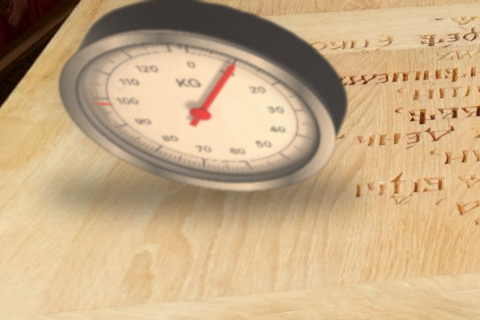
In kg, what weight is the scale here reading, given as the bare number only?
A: 10
